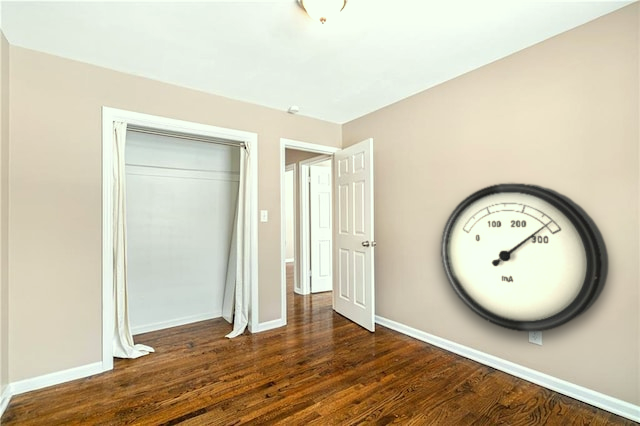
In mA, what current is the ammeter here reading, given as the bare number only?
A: 275
